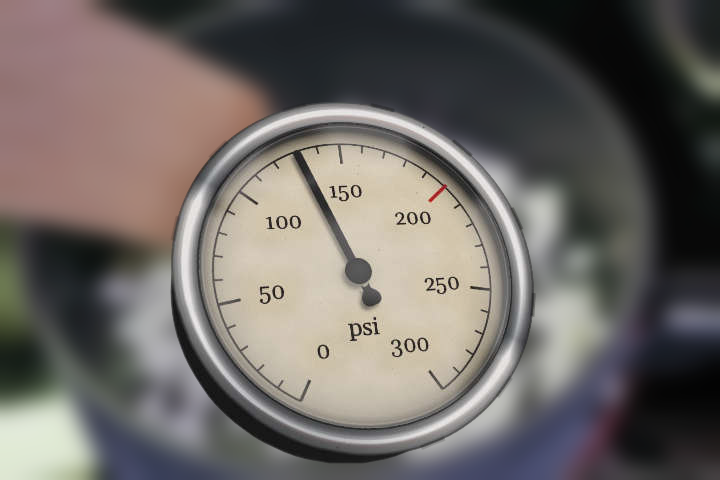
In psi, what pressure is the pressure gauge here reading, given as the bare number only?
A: 130
